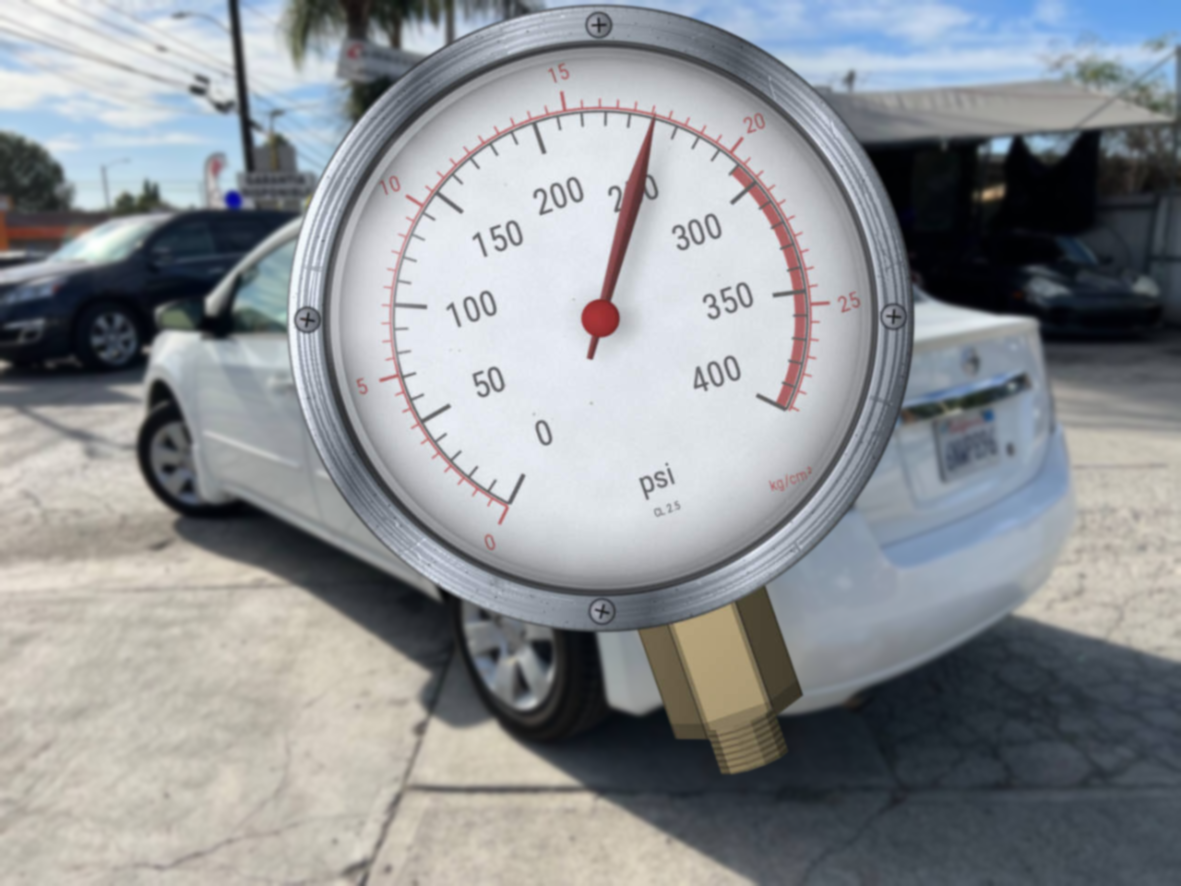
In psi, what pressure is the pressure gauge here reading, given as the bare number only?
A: 250
